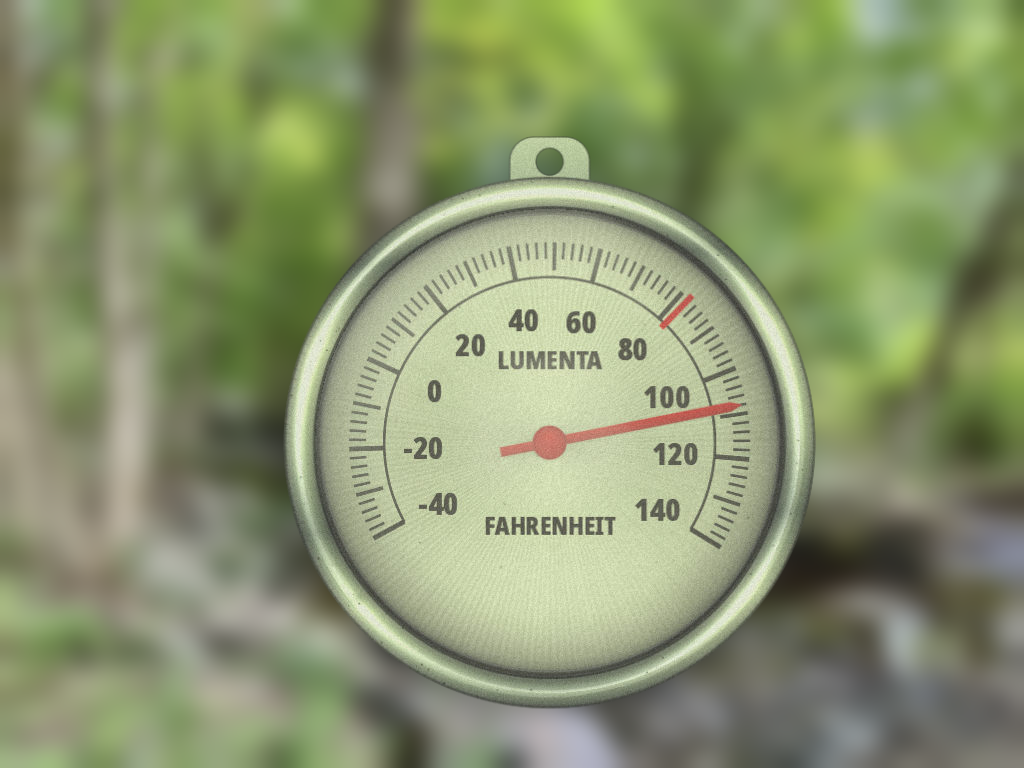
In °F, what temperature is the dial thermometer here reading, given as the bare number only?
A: 108
